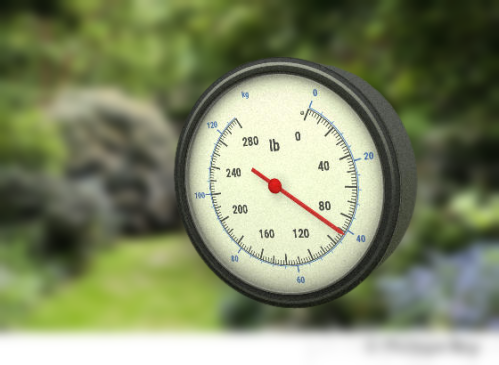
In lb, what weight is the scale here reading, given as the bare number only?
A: 90
